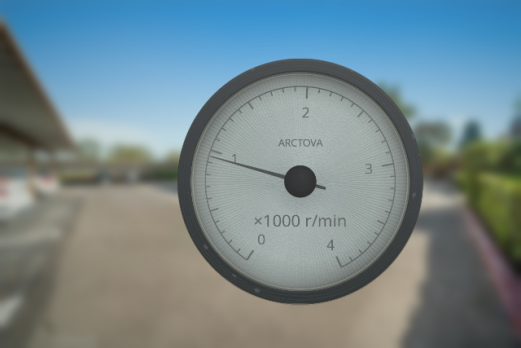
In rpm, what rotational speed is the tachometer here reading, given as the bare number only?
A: 950
